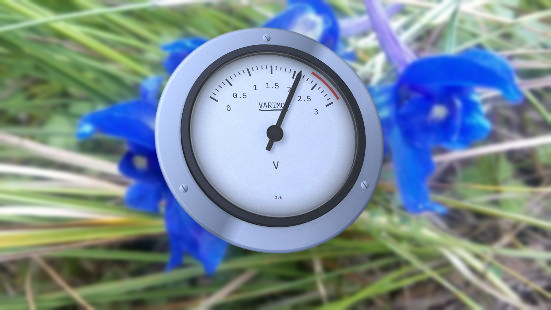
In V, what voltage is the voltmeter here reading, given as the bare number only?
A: 2.1
